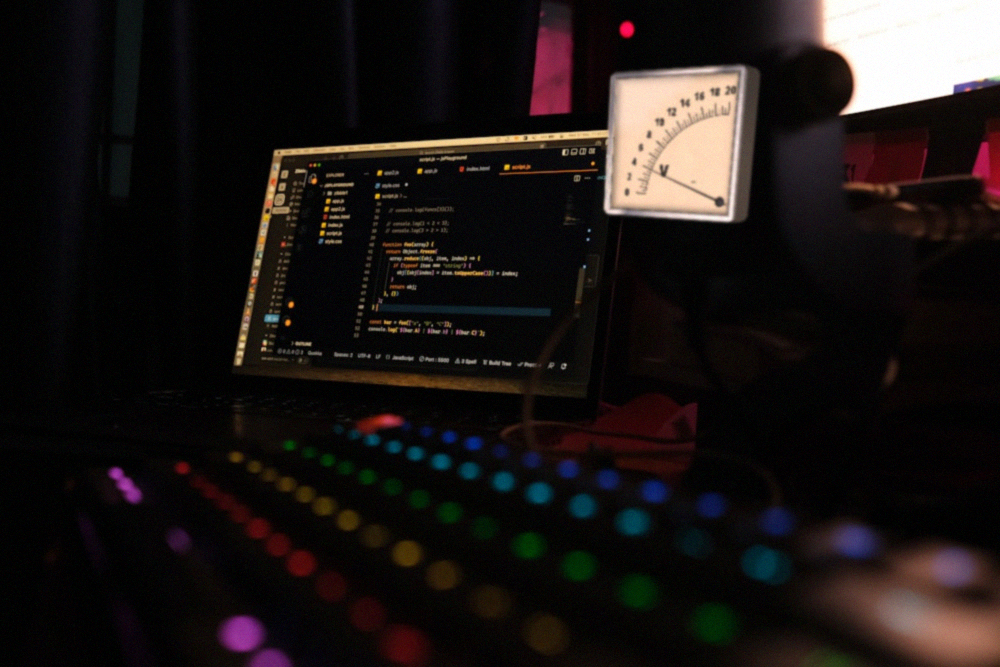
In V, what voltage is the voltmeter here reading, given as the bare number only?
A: 4
